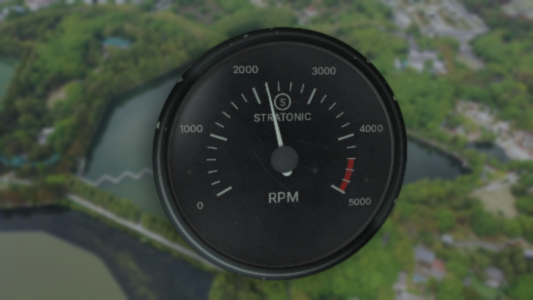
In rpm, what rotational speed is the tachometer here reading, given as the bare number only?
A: 2200
